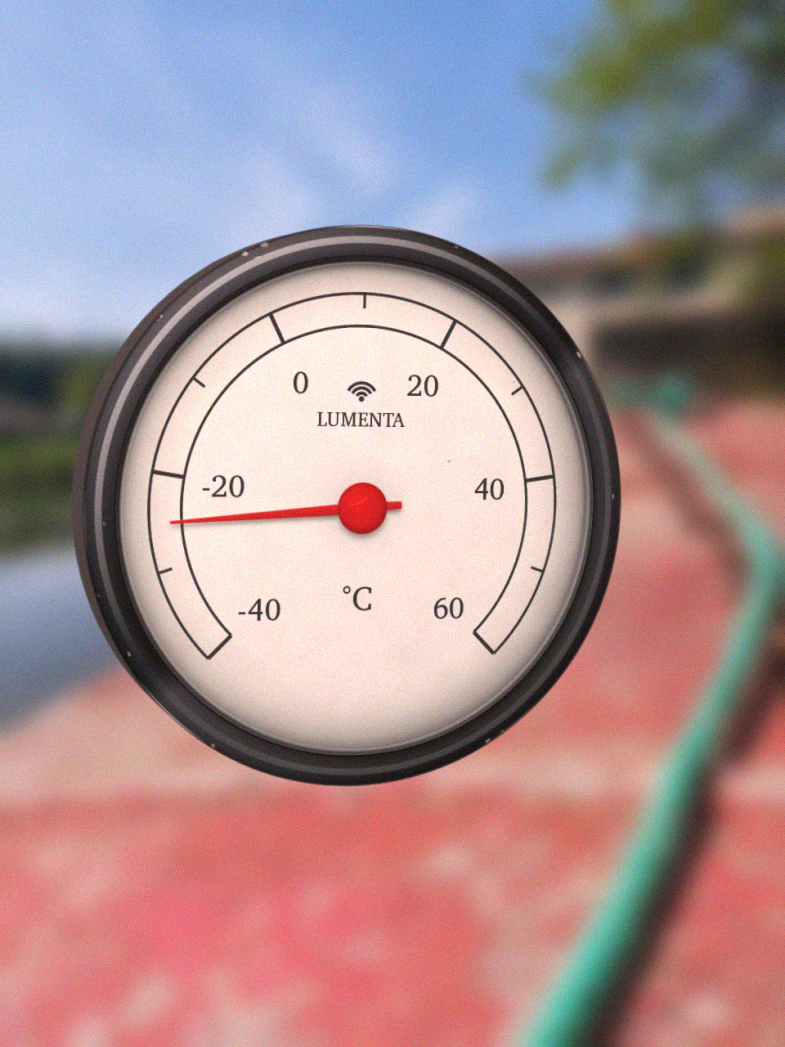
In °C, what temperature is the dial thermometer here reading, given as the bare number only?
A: -25
